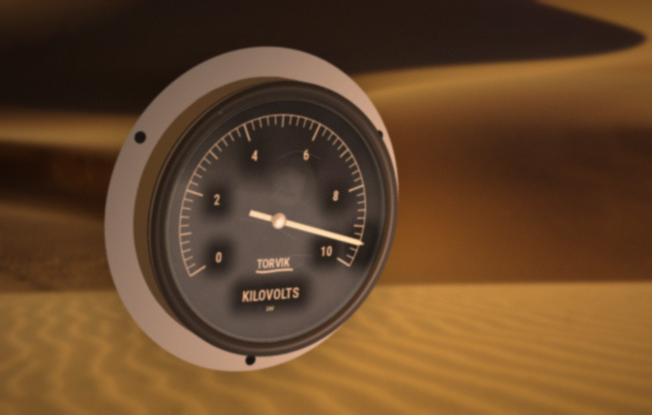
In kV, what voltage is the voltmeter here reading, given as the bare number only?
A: 9.4
